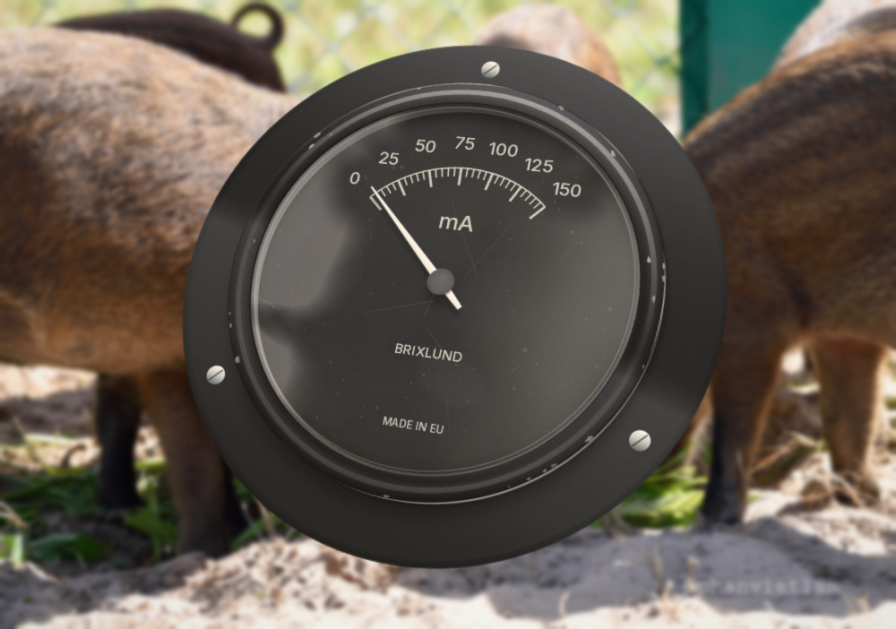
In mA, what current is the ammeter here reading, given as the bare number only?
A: 5
